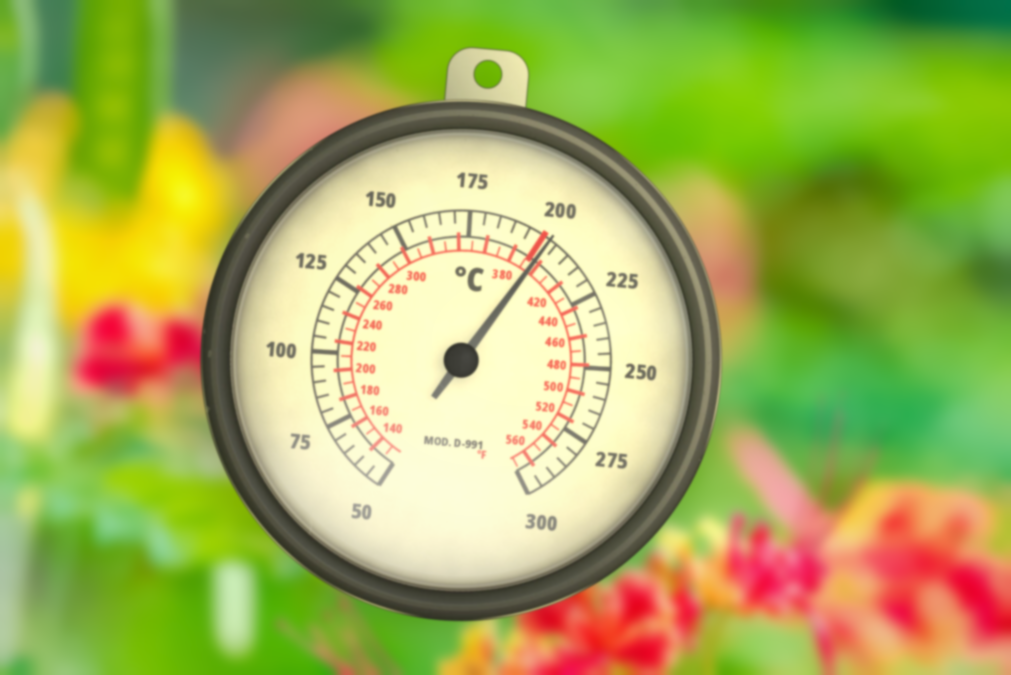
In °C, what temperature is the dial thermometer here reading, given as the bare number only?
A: 202.5
